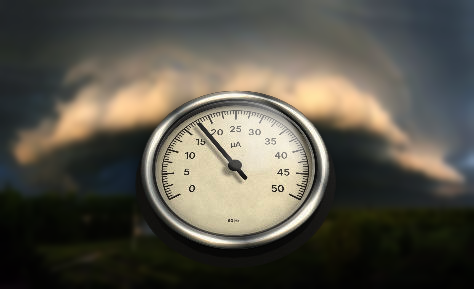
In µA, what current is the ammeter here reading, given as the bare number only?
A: 17.5
